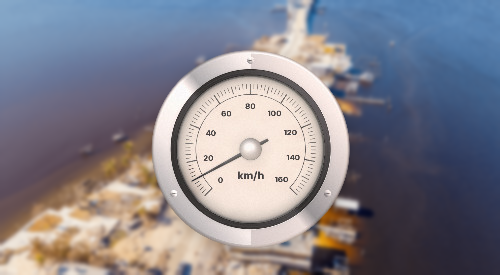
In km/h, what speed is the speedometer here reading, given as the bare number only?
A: 10
